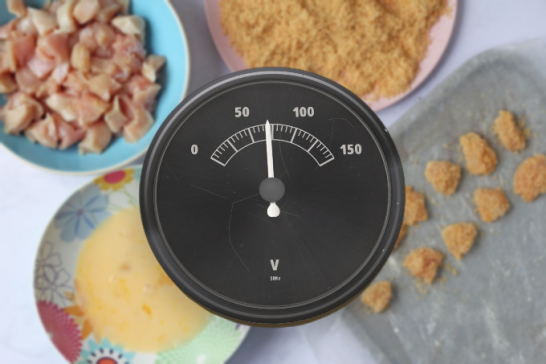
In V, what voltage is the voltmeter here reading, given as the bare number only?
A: 70
